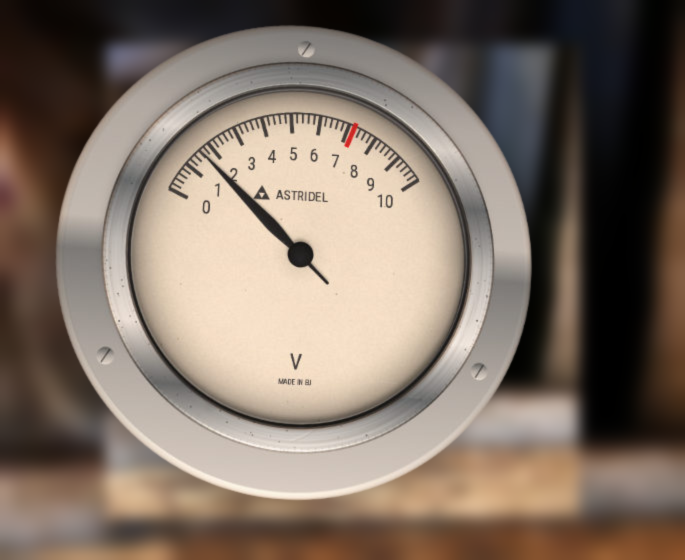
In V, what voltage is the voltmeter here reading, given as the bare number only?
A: 1.6
